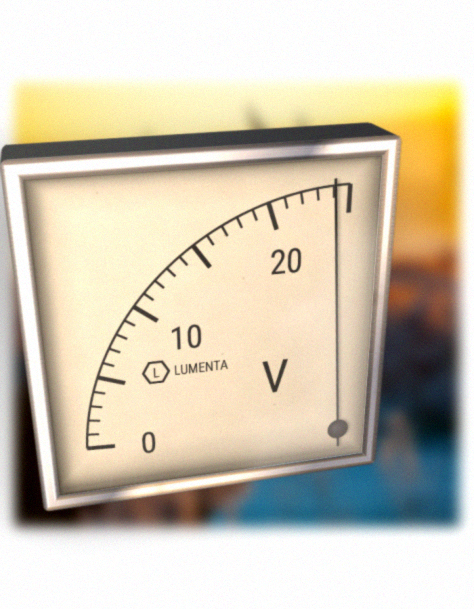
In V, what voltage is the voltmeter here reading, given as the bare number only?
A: 24
